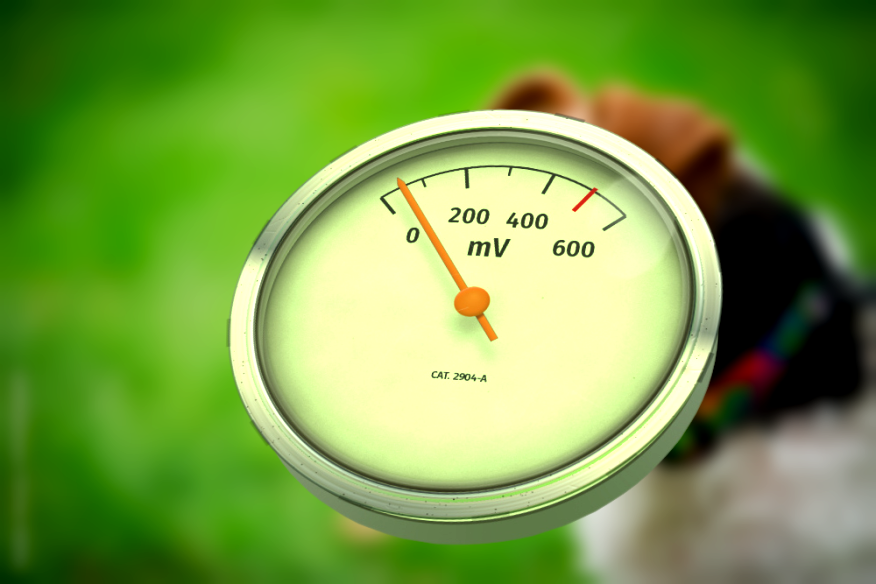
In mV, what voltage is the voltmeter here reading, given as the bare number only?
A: 50
